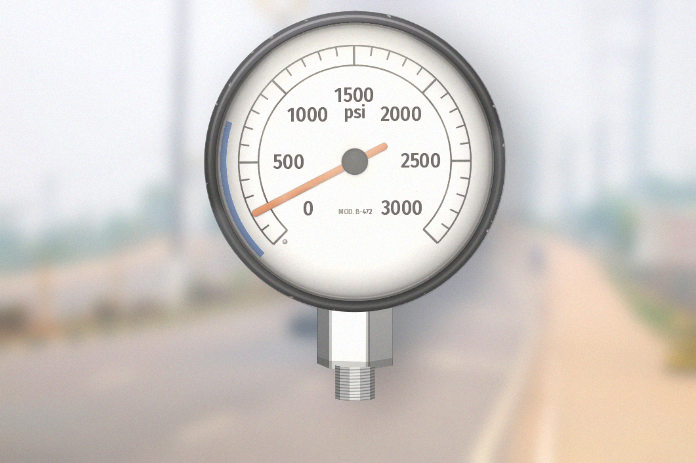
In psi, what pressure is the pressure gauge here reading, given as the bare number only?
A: 200
